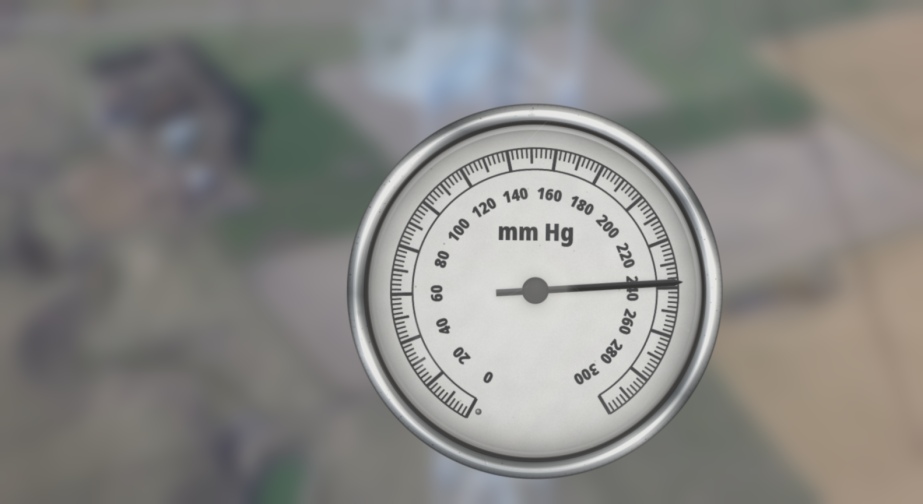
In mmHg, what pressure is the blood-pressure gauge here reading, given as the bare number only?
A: 238
